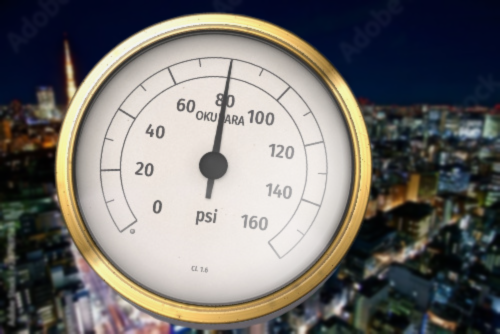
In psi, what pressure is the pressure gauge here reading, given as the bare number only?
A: 80
